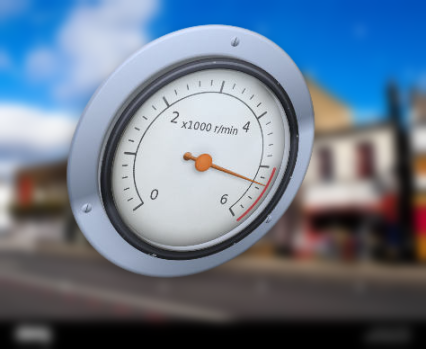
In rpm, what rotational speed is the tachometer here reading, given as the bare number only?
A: 5300
